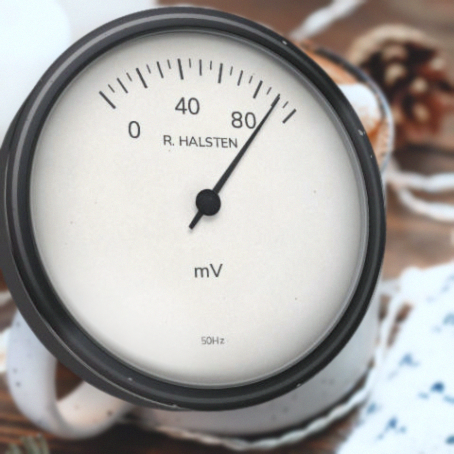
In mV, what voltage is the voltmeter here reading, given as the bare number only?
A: 90
